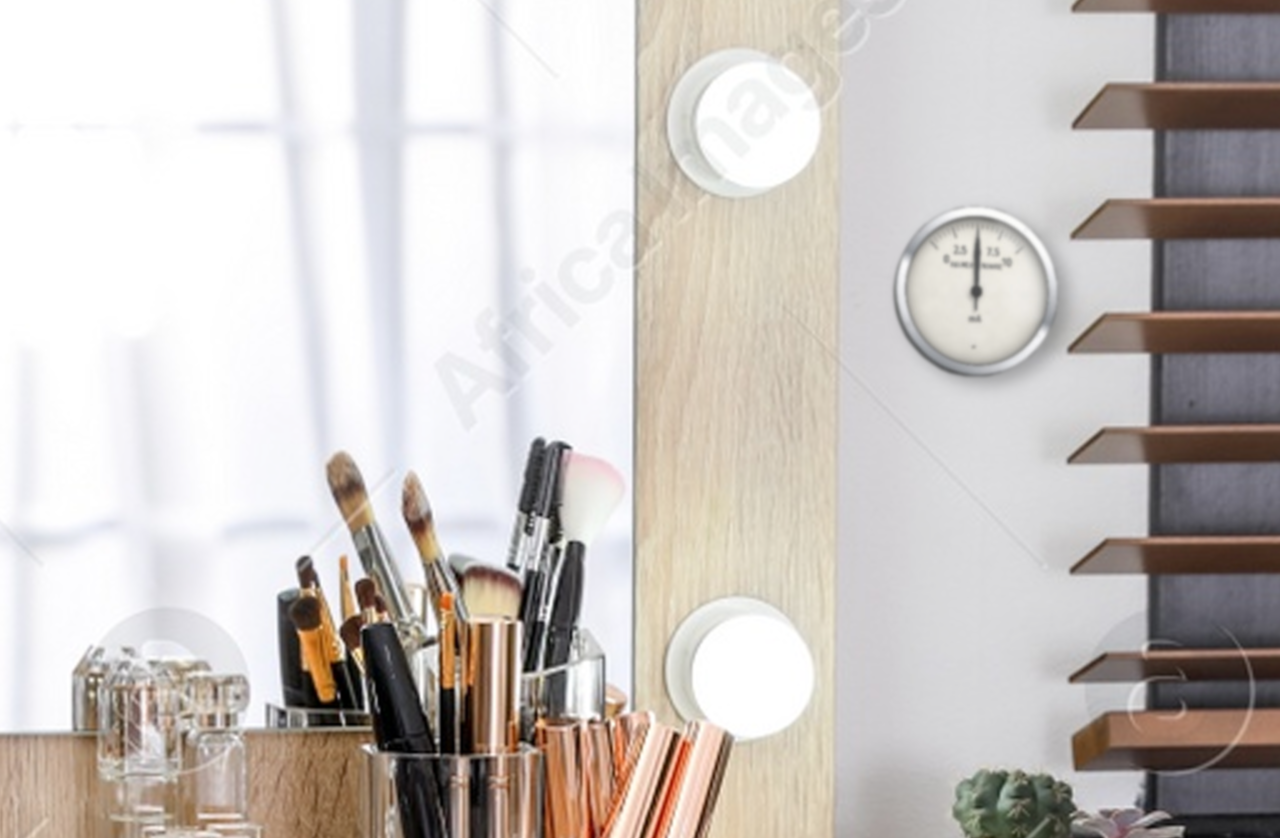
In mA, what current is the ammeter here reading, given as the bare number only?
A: 5
